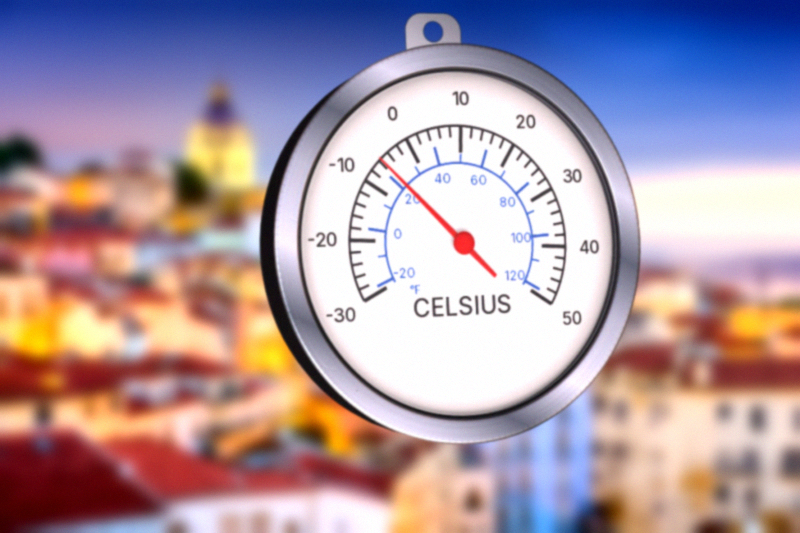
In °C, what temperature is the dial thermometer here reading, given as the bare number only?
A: -6
